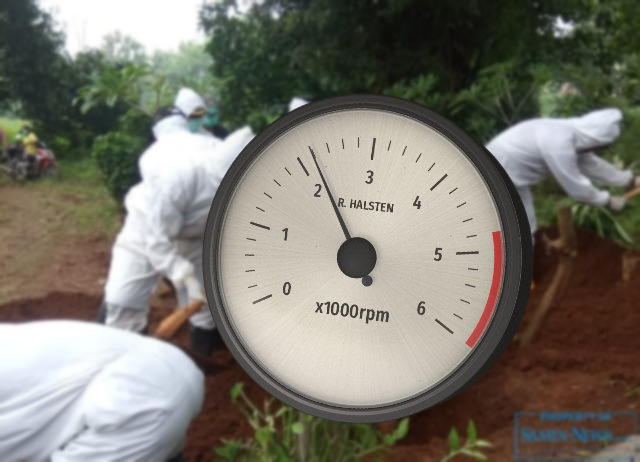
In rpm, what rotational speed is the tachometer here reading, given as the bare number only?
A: 2200
